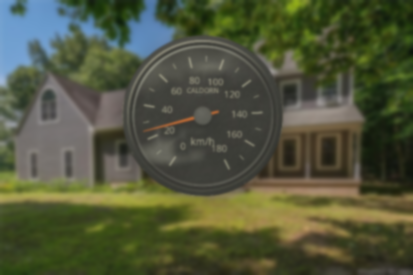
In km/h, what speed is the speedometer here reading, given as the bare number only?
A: 25
